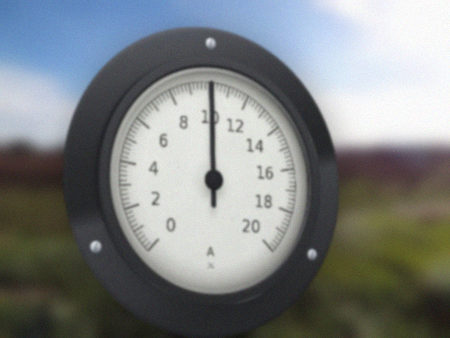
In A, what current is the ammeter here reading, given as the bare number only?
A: 10
